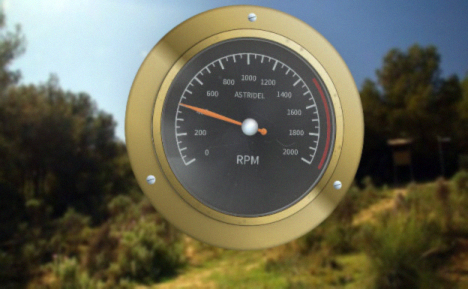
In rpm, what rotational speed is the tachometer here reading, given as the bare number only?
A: 400
